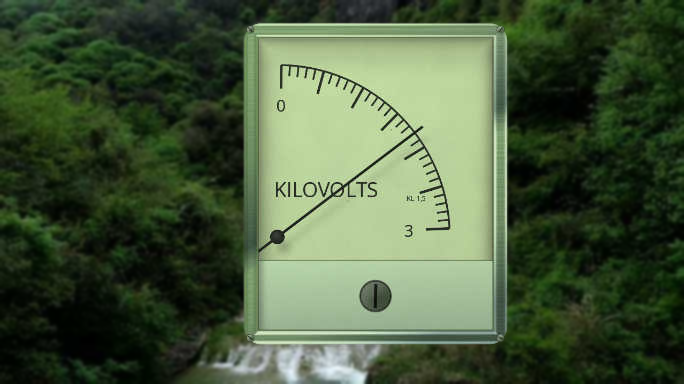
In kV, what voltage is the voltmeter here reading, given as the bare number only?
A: 1.8
